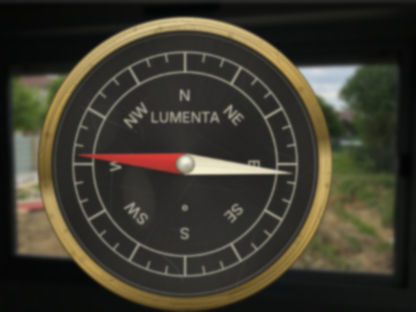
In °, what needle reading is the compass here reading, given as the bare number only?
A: 275
